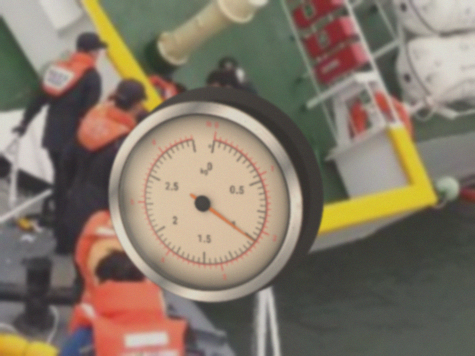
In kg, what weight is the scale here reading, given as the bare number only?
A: 1
